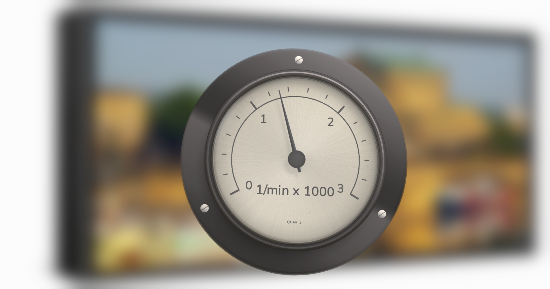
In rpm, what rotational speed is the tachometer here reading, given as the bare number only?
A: 1300
